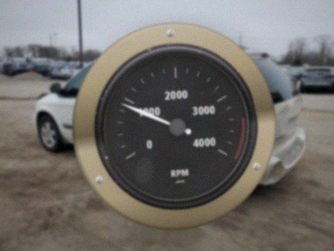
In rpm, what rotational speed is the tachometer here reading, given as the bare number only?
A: 900
